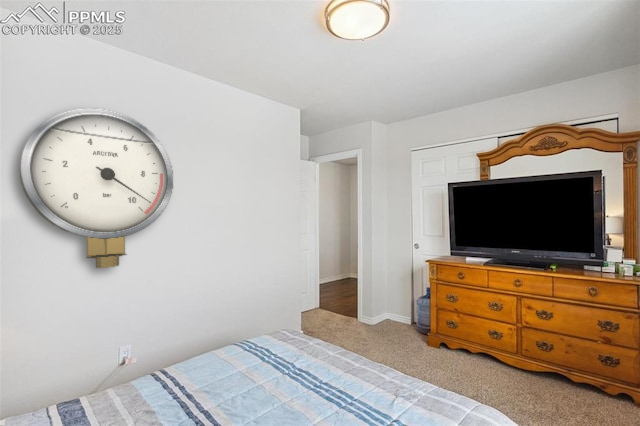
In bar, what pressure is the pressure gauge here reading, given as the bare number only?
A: 9.5
